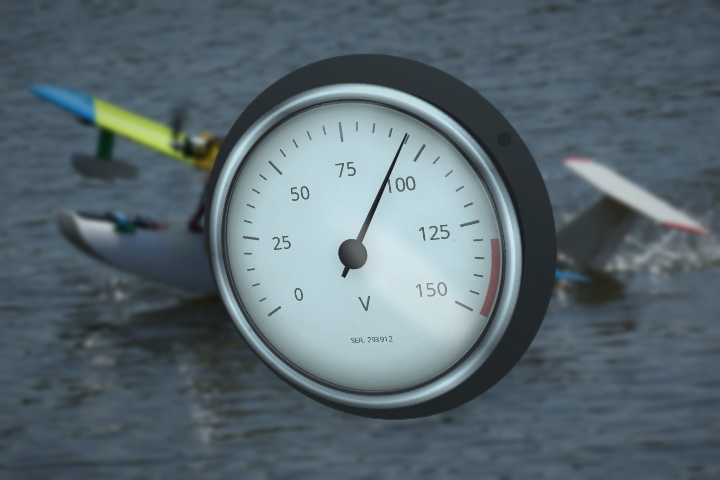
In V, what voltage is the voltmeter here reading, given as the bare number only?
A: 95
